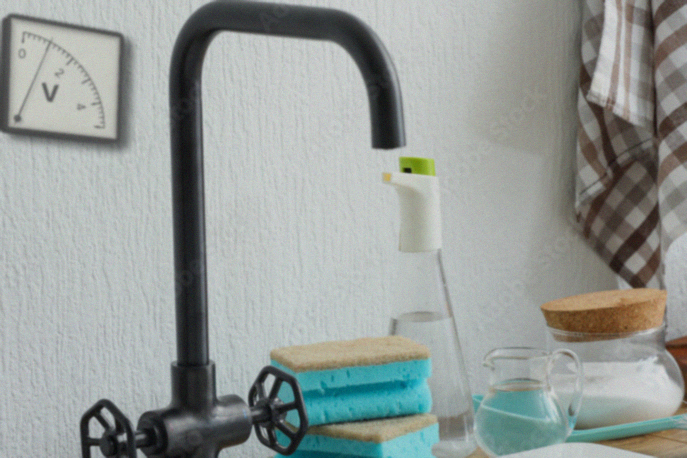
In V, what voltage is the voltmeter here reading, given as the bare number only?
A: 1
